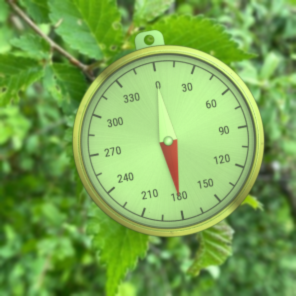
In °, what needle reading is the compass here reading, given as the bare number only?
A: 180
